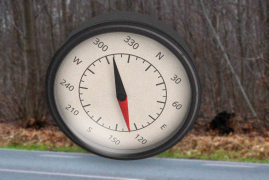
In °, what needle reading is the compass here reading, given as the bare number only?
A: 130
